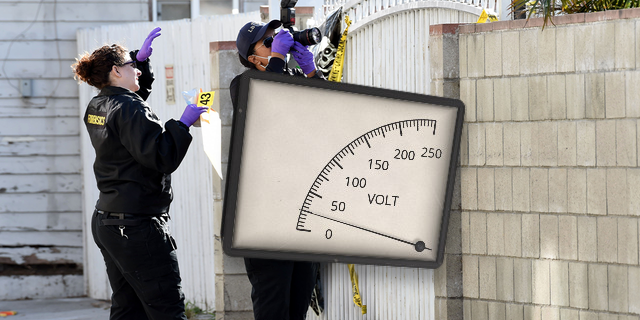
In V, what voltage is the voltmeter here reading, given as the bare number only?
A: 25
